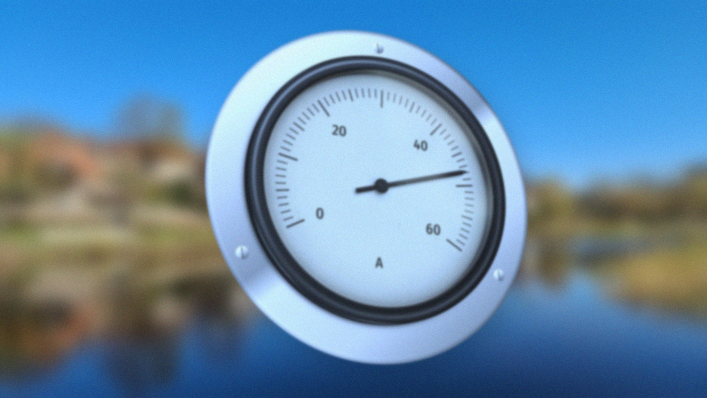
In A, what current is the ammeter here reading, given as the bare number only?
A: 48
